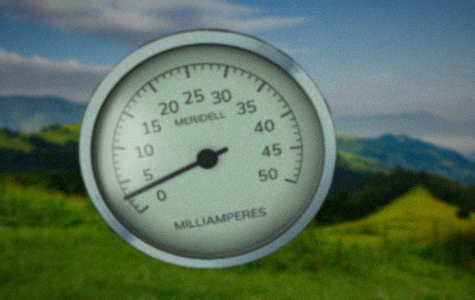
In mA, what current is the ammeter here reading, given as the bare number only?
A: 3
